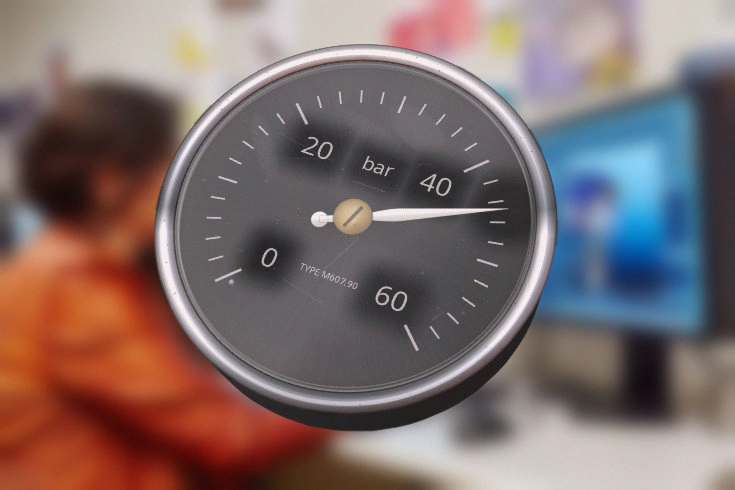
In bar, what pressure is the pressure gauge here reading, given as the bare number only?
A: 45
